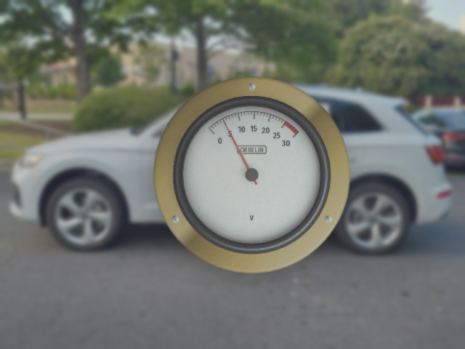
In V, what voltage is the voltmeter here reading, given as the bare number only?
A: 5
